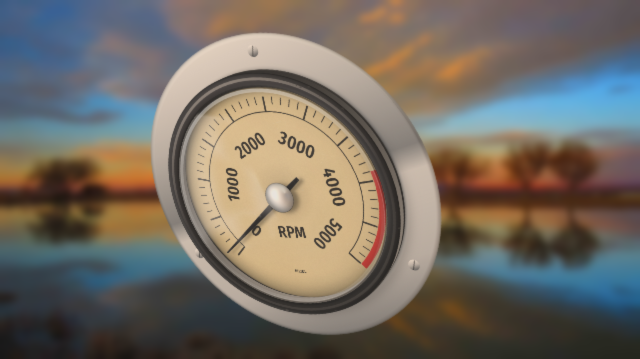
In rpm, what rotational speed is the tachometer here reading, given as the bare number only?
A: 100
